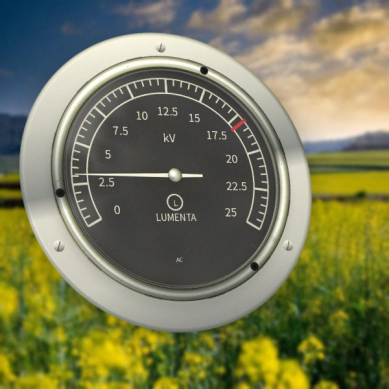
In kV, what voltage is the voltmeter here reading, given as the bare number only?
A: 3
